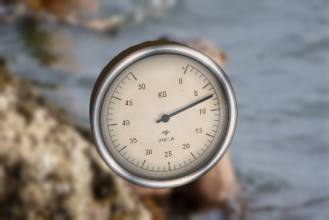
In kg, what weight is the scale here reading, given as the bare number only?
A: 7
